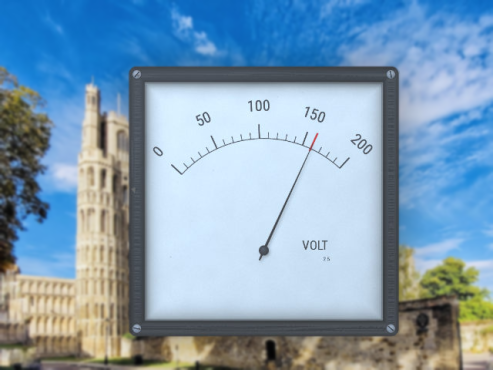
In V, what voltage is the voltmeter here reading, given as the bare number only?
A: 160
